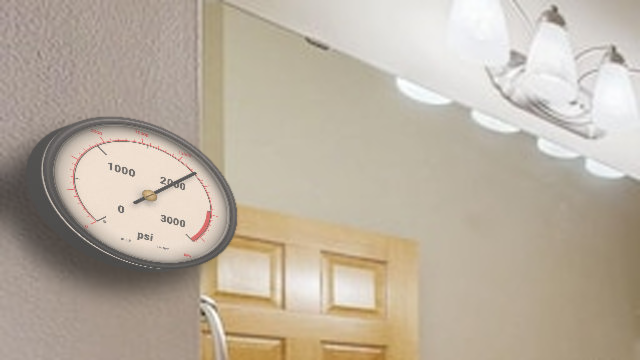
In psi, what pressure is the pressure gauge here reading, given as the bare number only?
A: 2000
